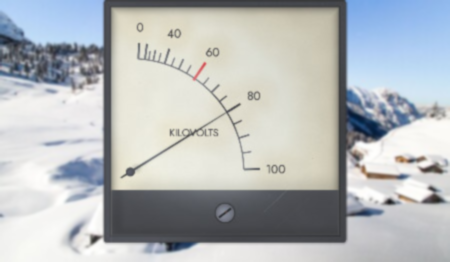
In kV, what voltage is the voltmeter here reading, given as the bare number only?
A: 80
